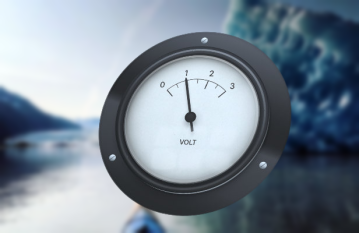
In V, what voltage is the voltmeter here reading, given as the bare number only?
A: 1
